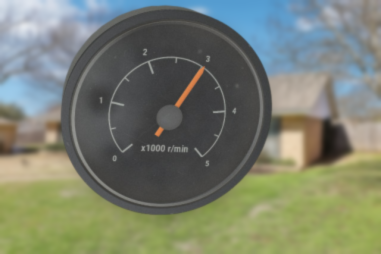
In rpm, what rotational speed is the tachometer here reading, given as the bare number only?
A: 3000
